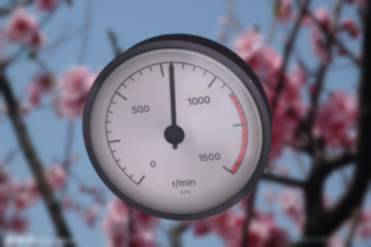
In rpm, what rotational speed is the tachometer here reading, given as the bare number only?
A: 800
